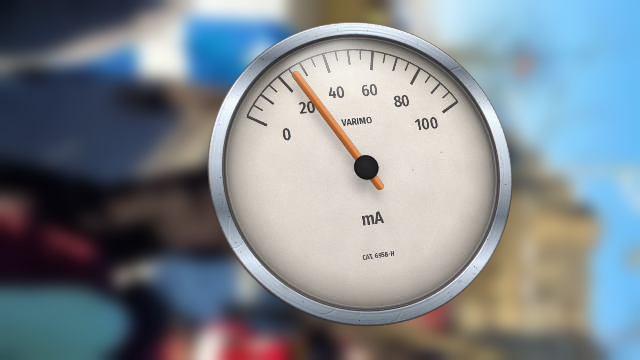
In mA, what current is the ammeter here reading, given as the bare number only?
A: 25
